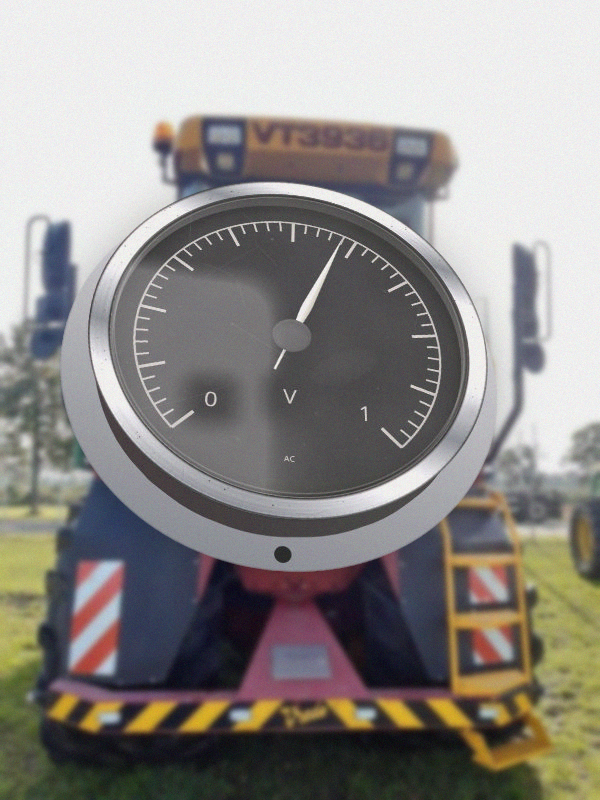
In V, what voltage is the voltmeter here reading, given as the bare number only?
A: 0.58
